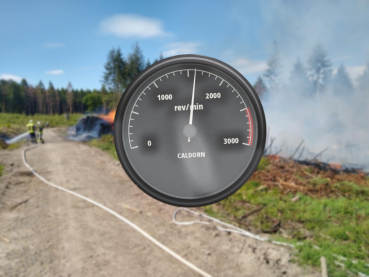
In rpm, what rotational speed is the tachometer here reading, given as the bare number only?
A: 1600
